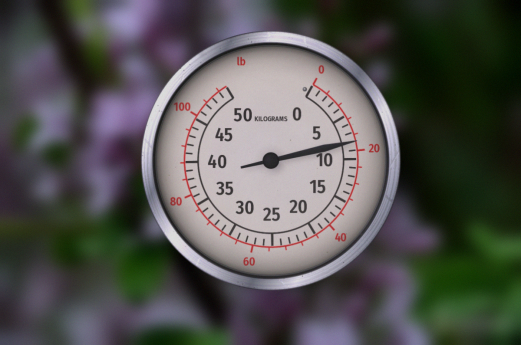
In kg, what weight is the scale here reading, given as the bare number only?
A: 8
